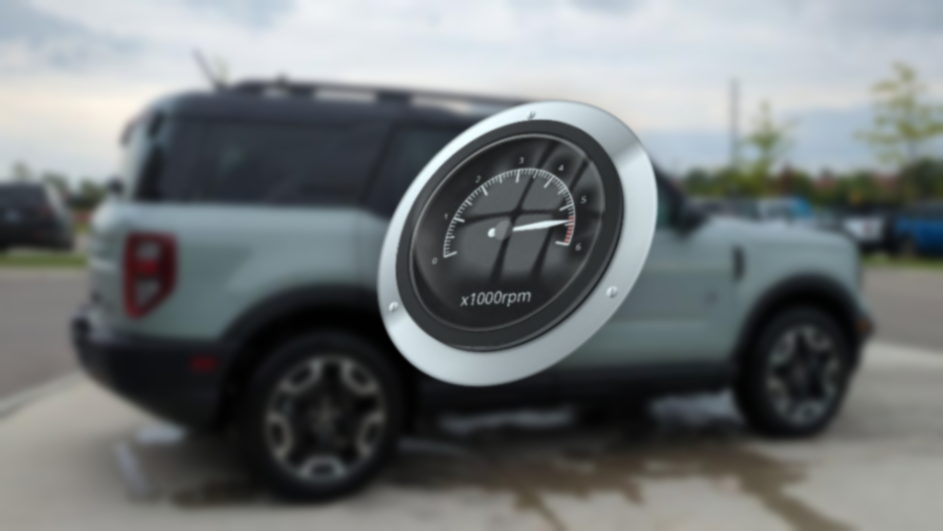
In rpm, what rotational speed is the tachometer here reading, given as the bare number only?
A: 5500
